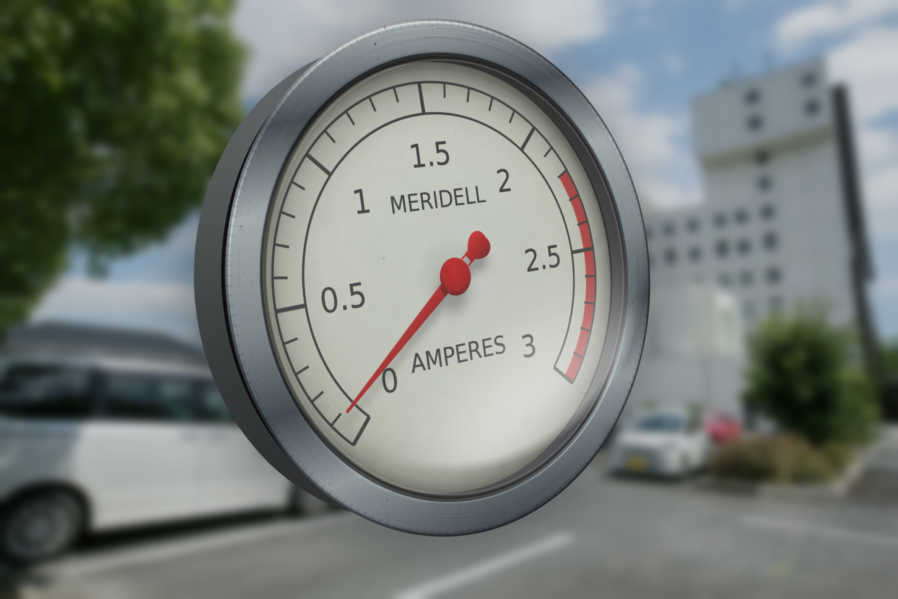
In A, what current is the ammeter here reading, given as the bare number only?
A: 0.1
